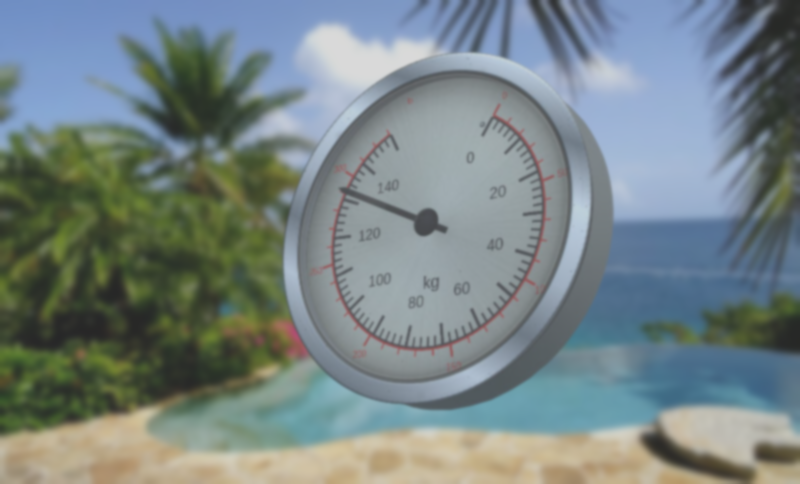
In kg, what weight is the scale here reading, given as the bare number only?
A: 132
